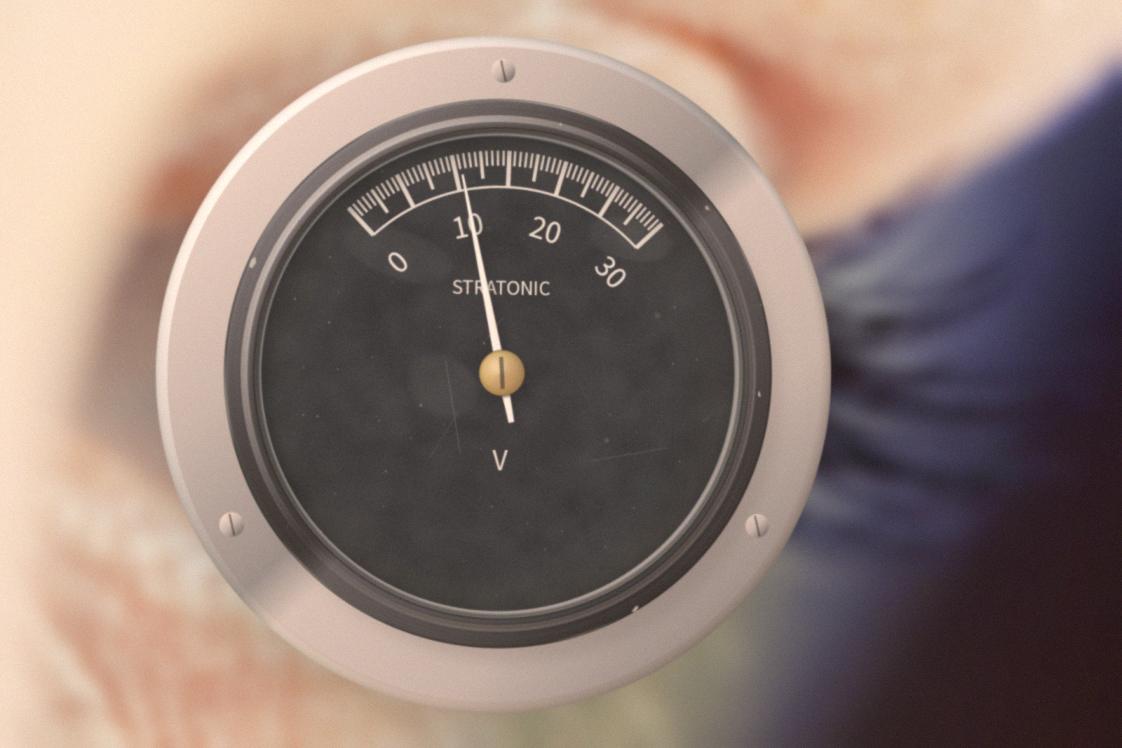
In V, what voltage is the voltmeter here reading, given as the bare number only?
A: 10.5
